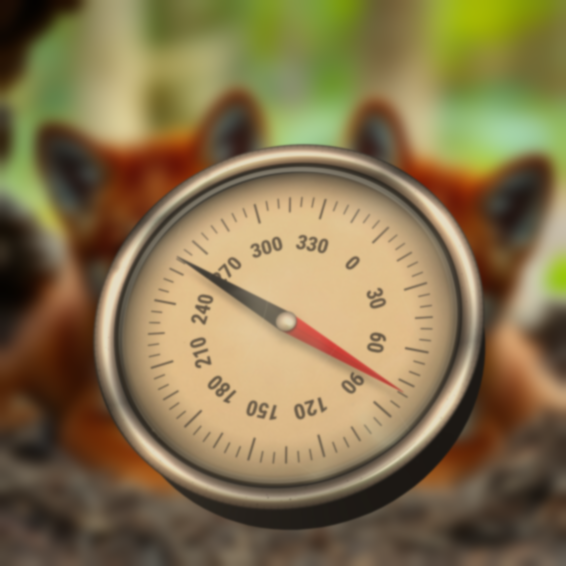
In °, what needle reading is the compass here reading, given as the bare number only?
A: 80
